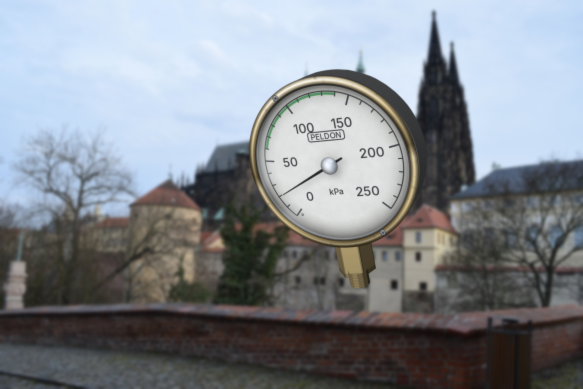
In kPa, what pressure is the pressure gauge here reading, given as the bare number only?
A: 20
